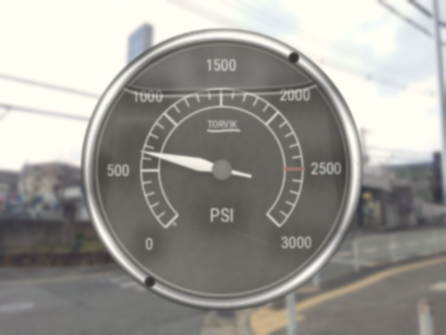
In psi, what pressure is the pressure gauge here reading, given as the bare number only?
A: 650
